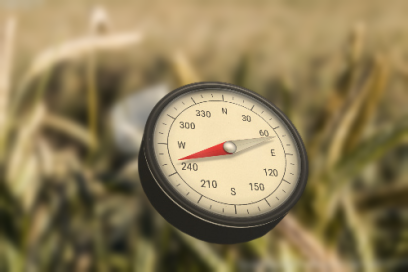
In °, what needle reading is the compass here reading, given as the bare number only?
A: 250
